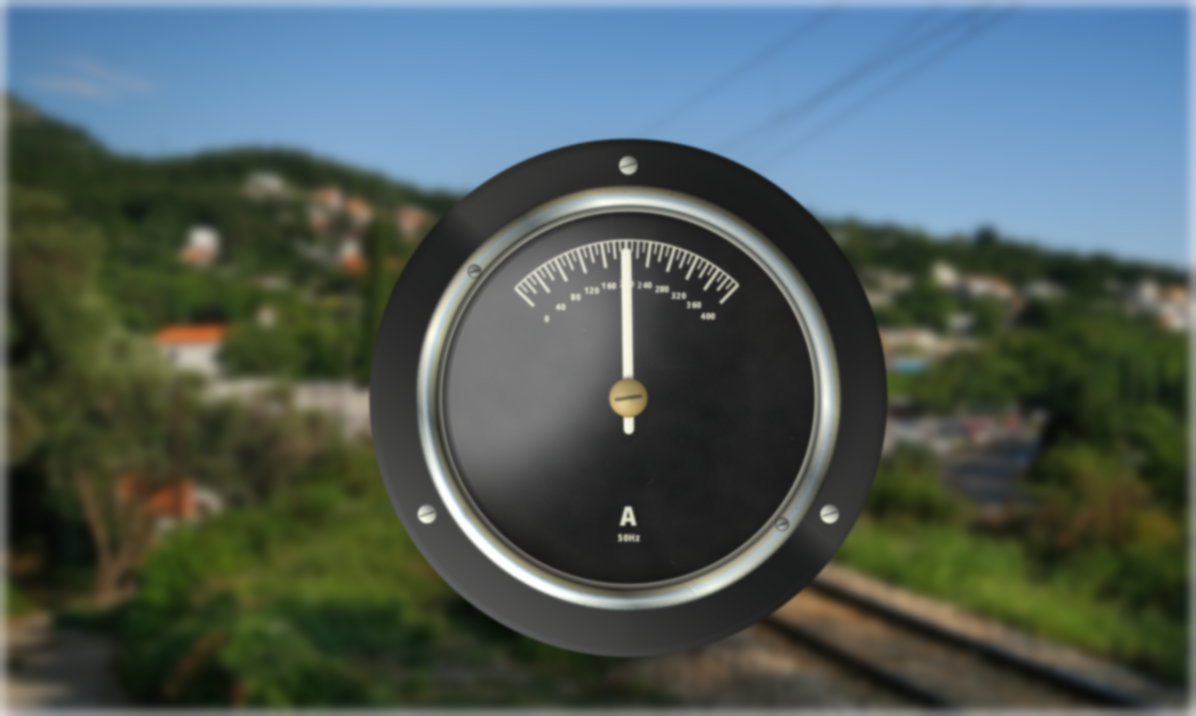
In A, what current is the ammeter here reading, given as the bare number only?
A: 200
